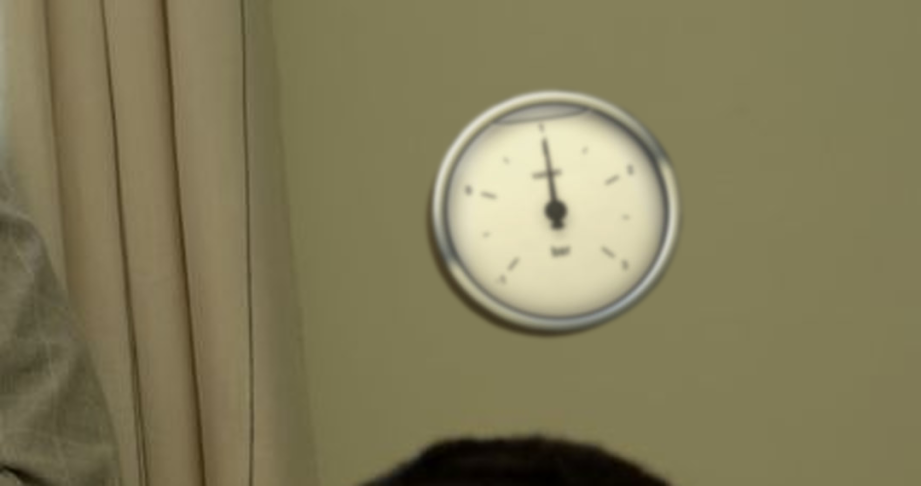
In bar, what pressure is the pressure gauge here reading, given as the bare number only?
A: 1
